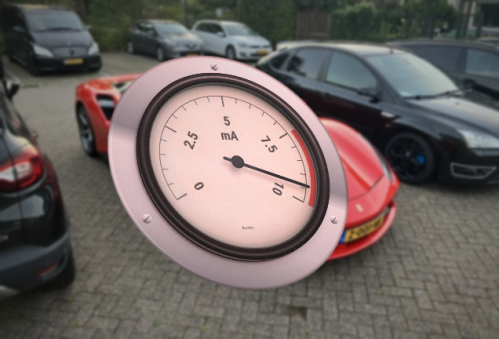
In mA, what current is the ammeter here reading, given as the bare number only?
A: 9.5
